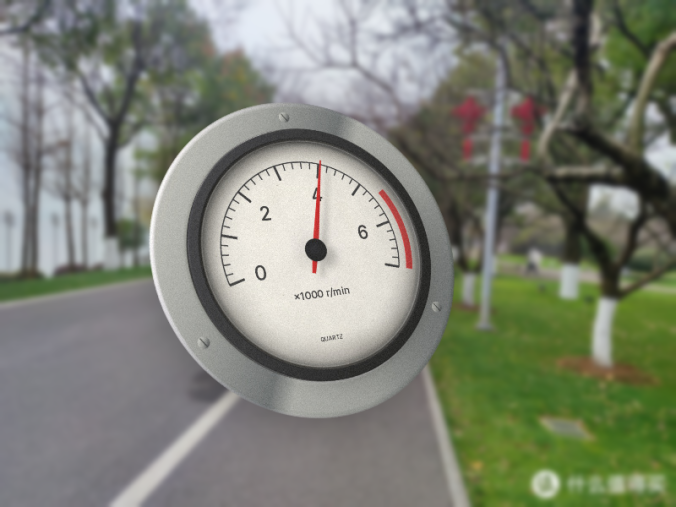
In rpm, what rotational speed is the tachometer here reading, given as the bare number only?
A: 4000
